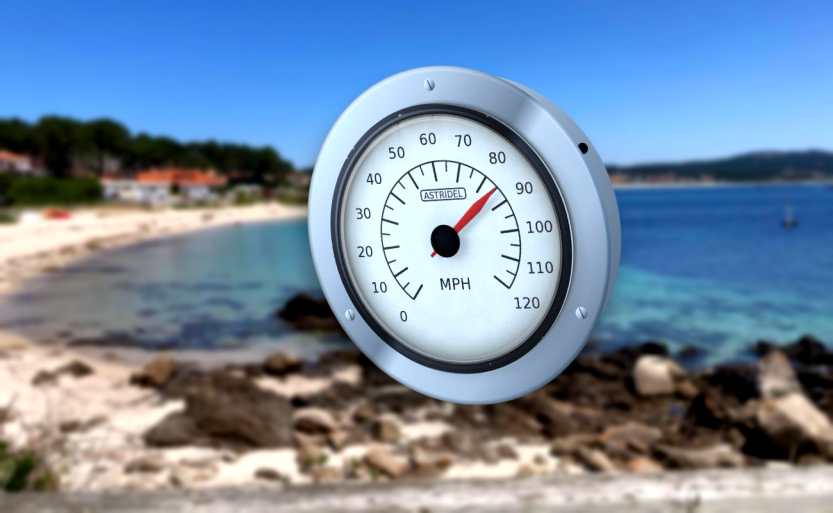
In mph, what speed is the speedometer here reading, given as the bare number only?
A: 85
